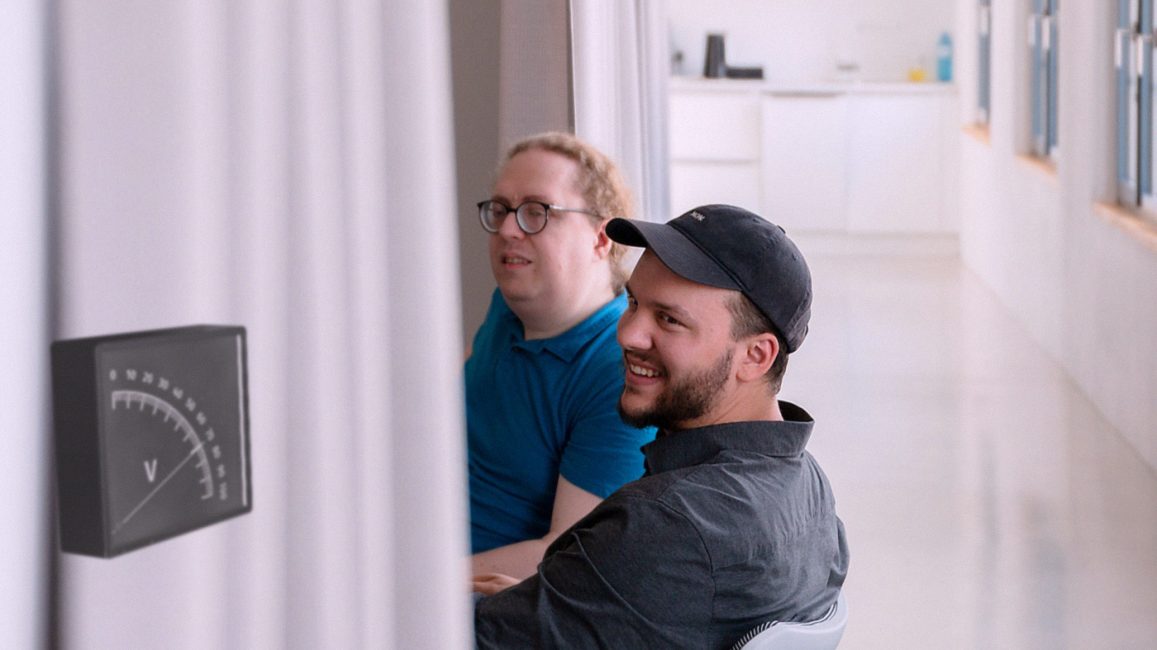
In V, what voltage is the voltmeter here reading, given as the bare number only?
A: 70
